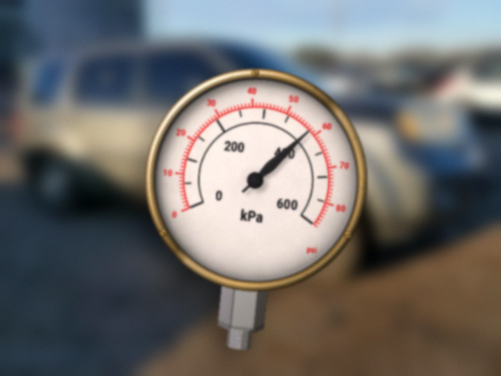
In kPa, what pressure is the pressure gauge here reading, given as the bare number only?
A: 400
